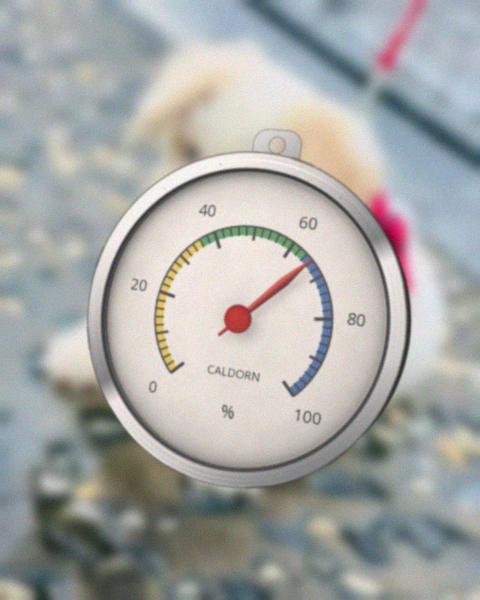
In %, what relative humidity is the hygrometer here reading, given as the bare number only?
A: 66
